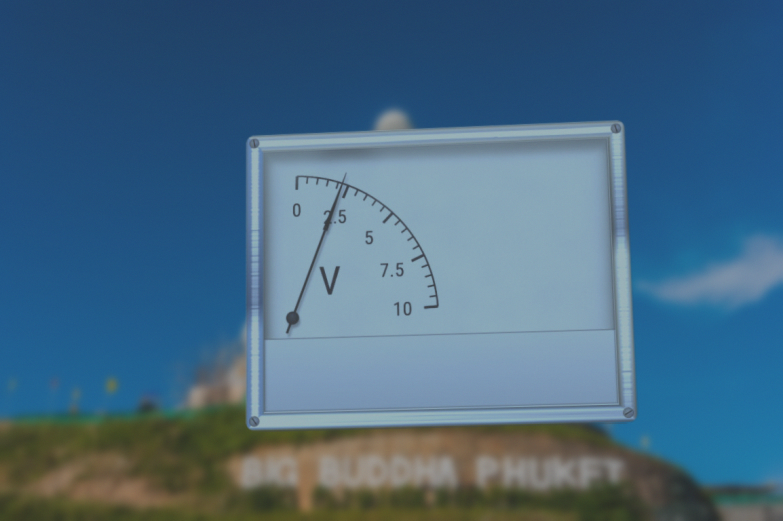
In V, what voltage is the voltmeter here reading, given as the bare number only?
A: 2.25
